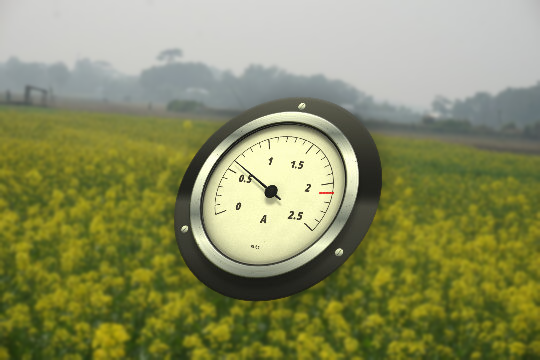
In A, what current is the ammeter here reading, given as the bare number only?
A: 0.6
